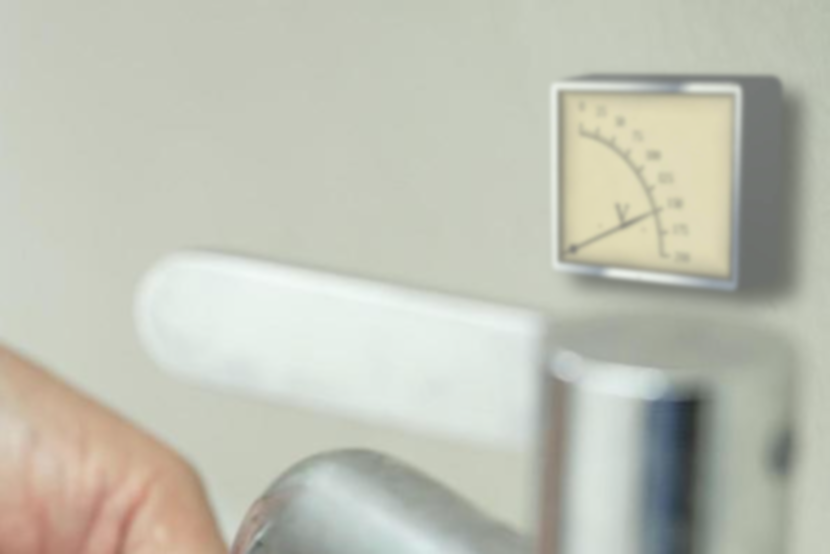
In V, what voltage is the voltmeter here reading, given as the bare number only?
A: 150
